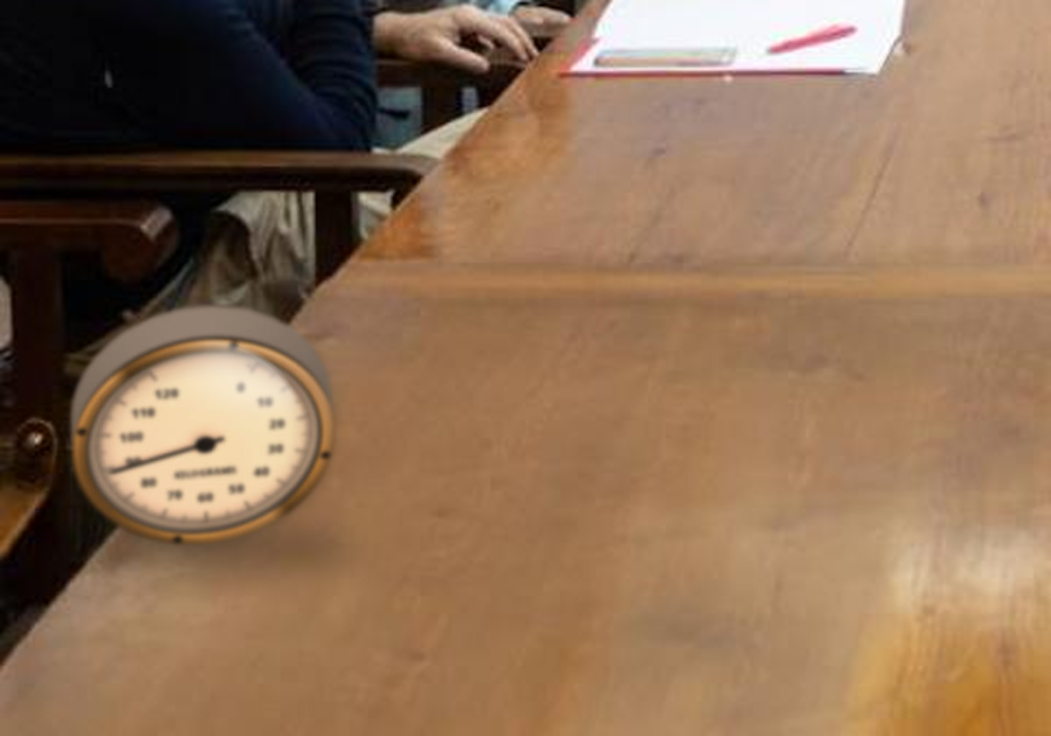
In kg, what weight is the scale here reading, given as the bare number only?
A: 90
